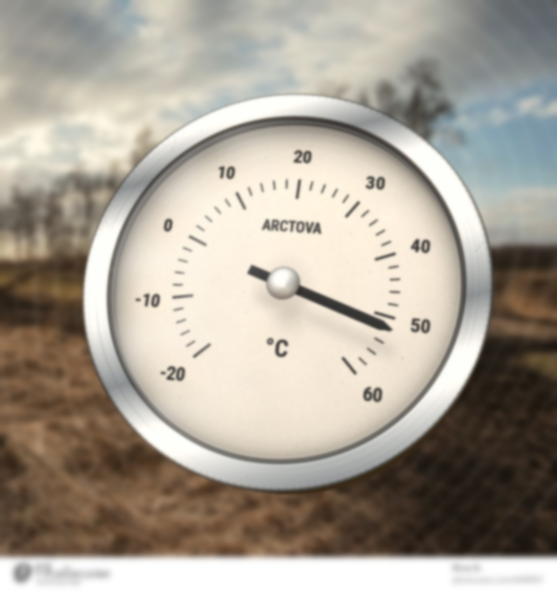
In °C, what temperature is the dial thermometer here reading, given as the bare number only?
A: 52
